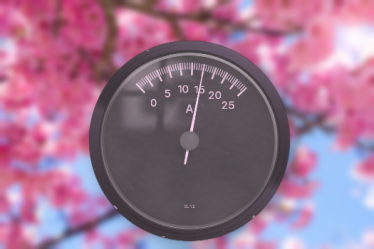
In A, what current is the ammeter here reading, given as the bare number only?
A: 15
